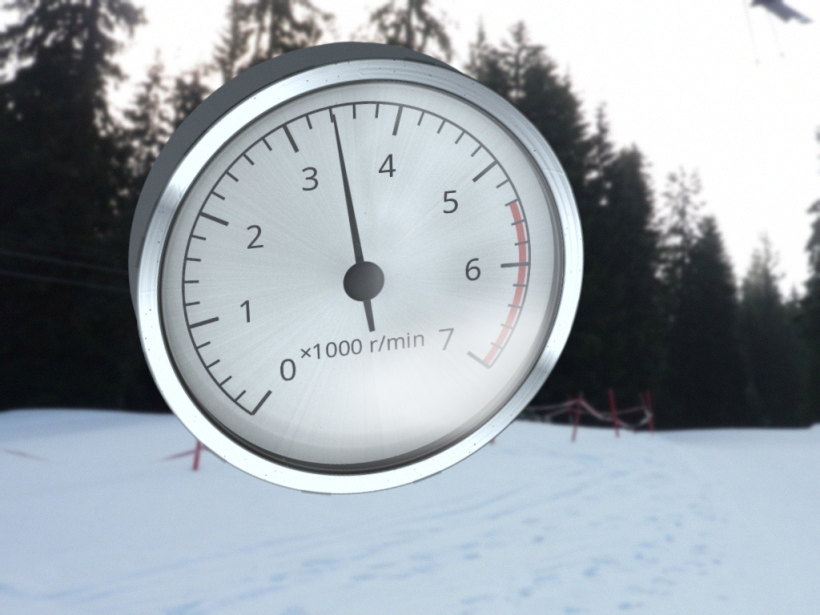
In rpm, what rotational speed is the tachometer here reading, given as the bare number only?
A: 3400
